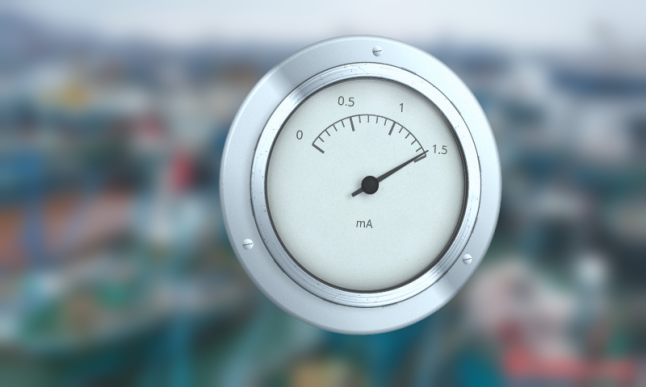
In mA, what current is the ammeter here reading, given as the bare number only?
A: 1.45
